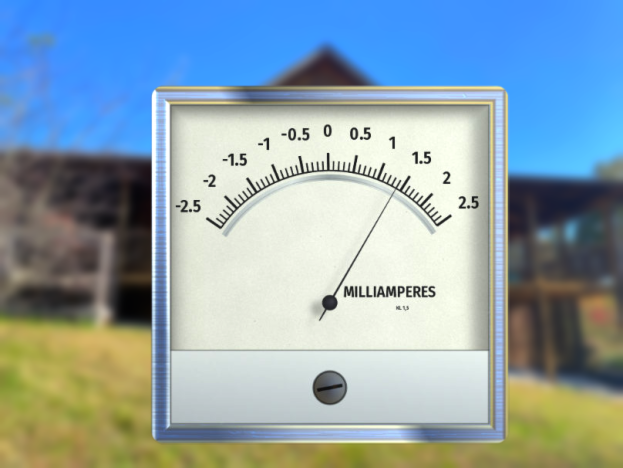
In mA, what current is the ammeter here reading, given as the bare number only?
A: 1.4
